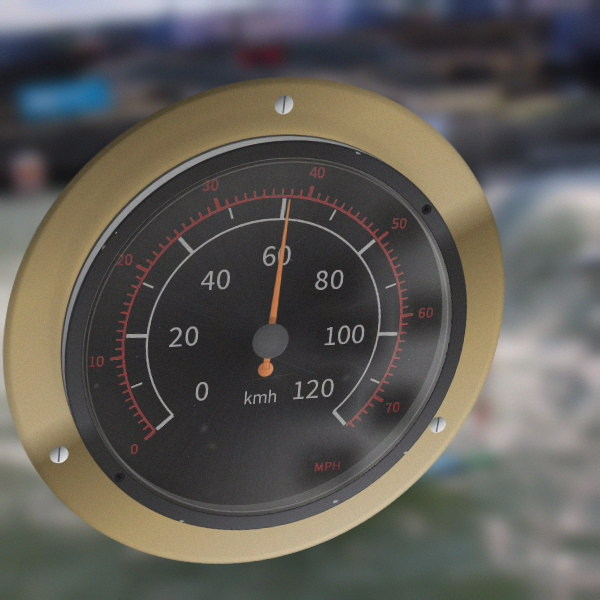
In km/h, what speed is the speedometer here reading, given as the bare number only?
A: 60
